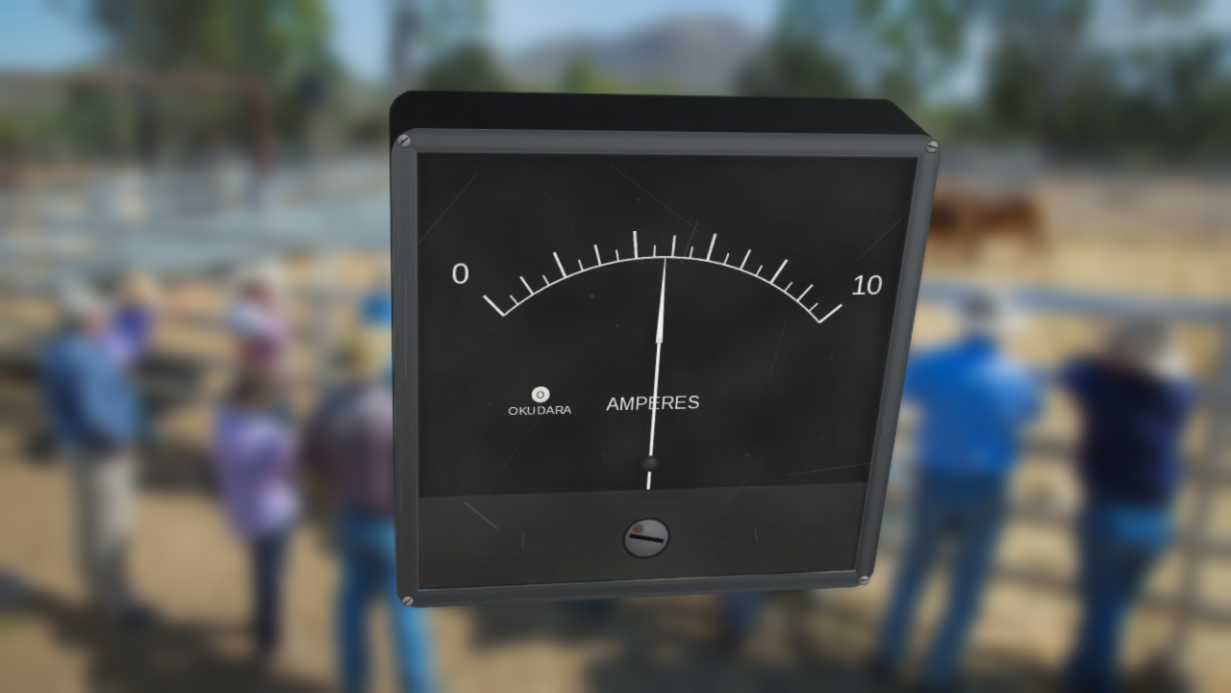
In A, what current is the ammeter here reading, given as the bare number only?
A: 4.75
